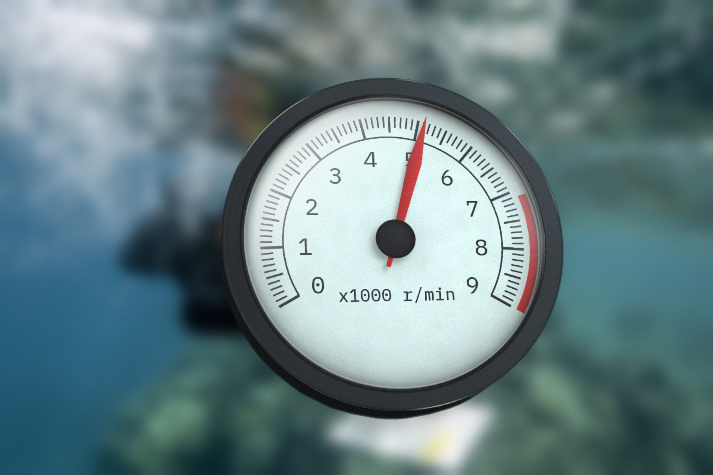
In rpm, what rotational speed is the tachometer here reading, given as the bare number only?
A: 5100
